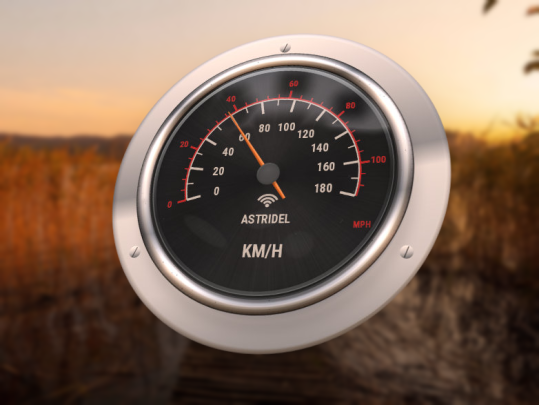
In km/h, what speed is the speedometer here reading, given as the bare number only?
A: 60
